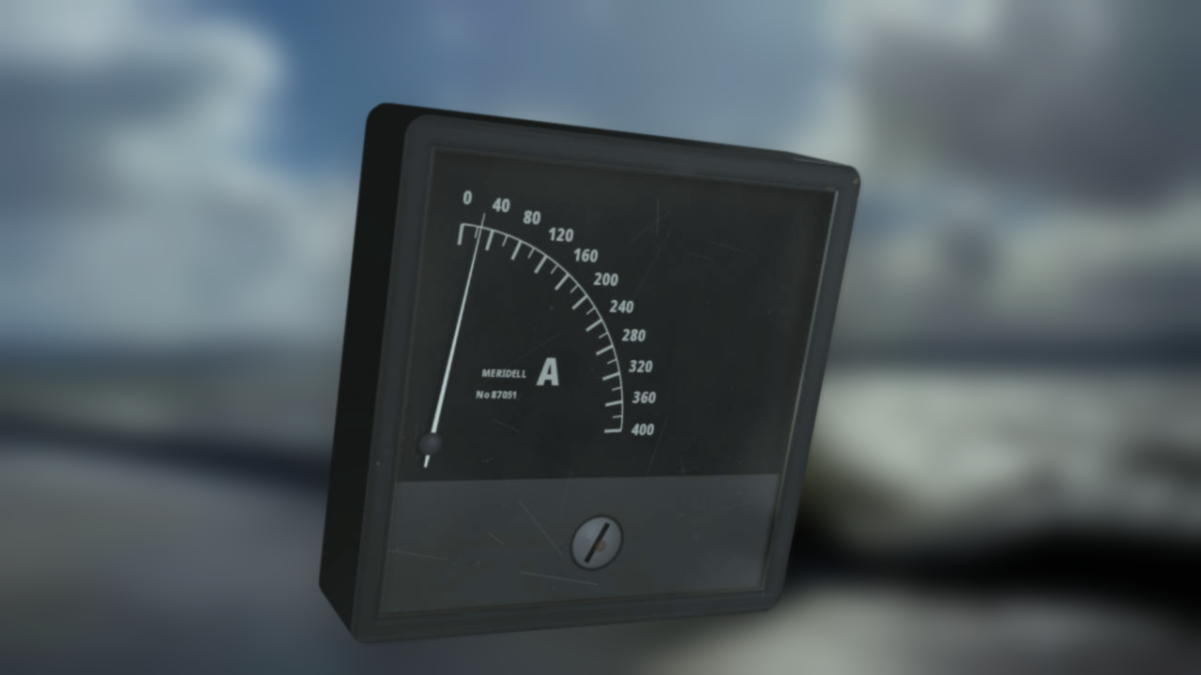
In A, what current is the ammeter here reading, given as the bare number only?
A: 20
